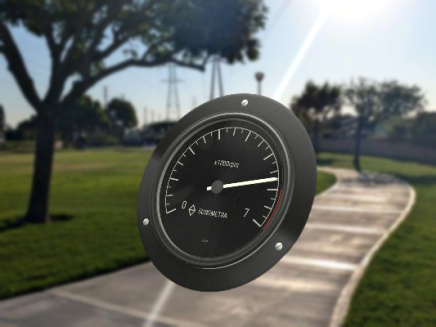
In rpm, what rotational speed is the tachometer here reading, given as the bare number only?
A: 5750
